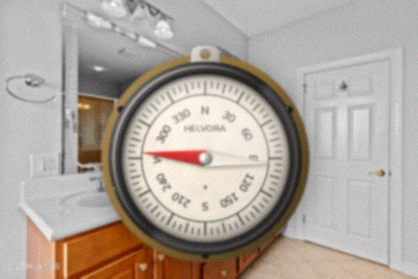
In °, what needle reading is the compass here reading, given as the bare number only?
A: 275
